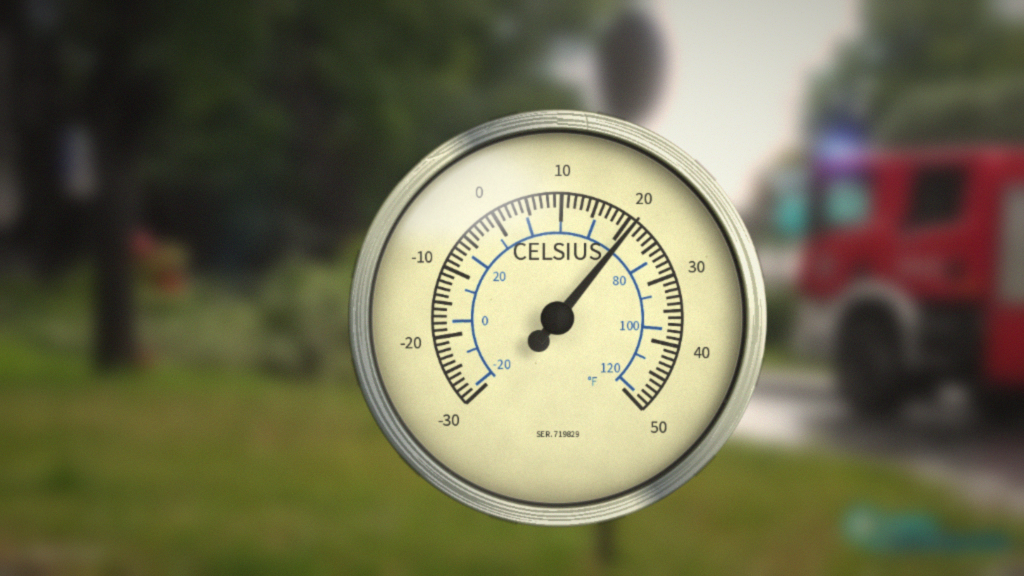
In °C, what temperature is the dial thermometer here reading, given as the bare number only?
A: 21
